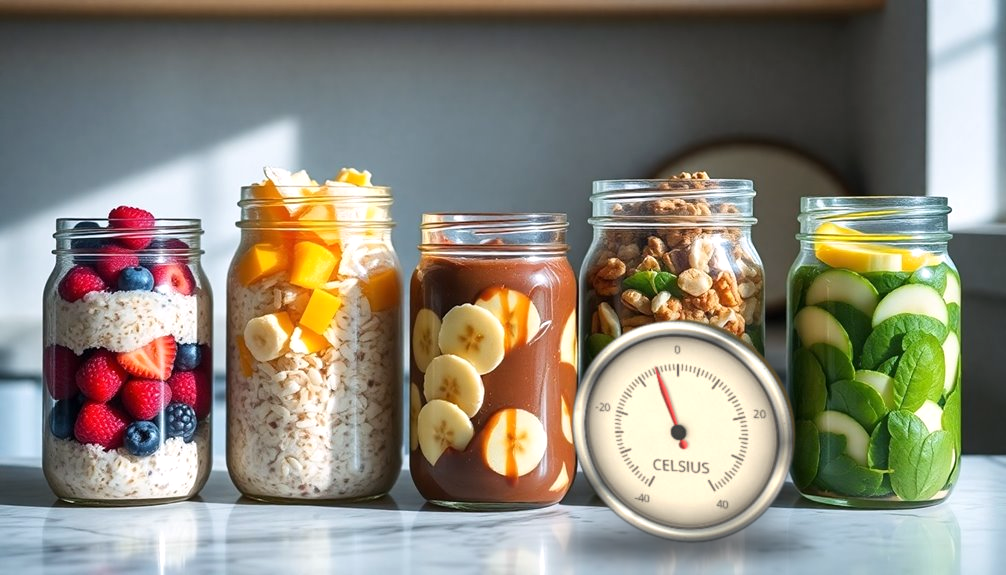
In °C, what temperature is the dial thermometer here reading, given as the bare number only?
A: -5
